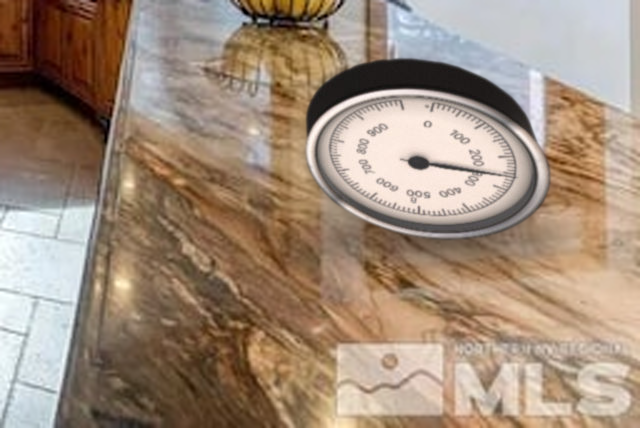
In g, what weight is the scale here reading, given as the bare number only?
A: 250
